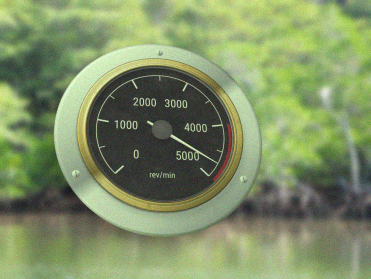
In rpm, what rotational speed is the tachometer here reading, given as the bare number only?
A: 4750
